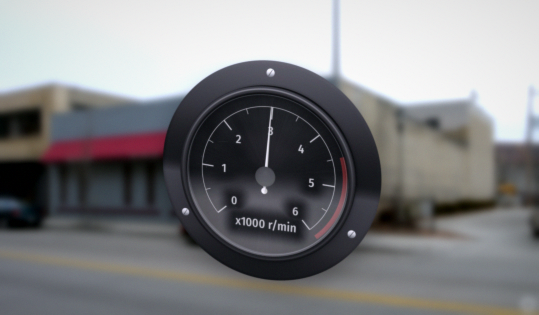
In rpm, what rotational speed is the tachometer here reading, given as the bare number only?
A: 3000
